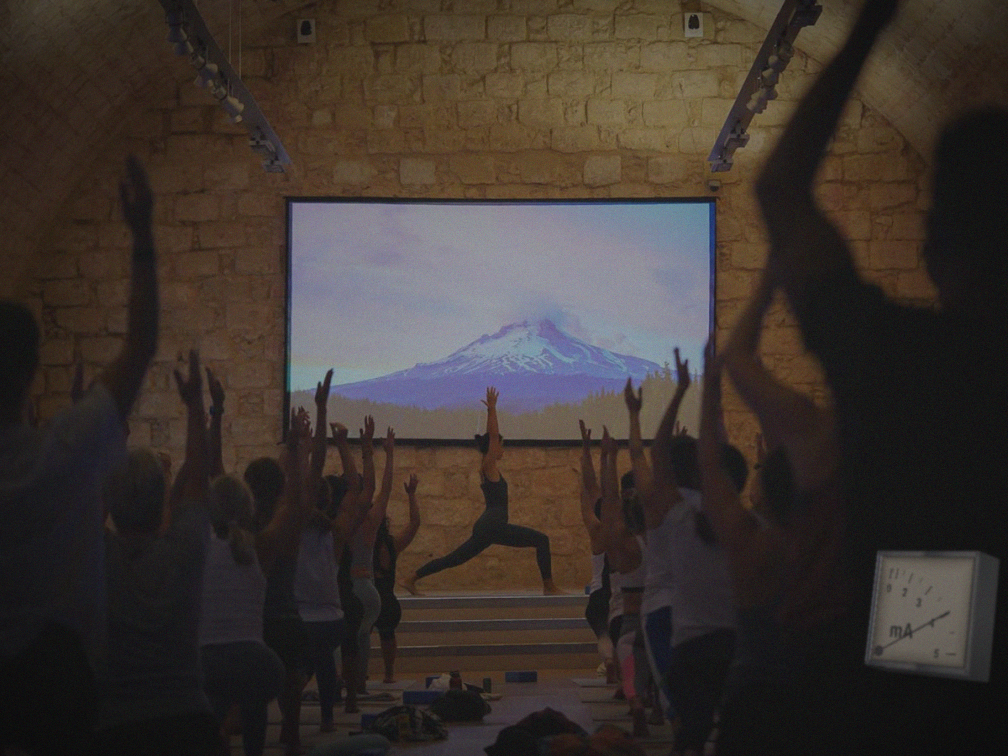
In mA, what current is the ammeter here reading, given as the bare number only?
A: 4
